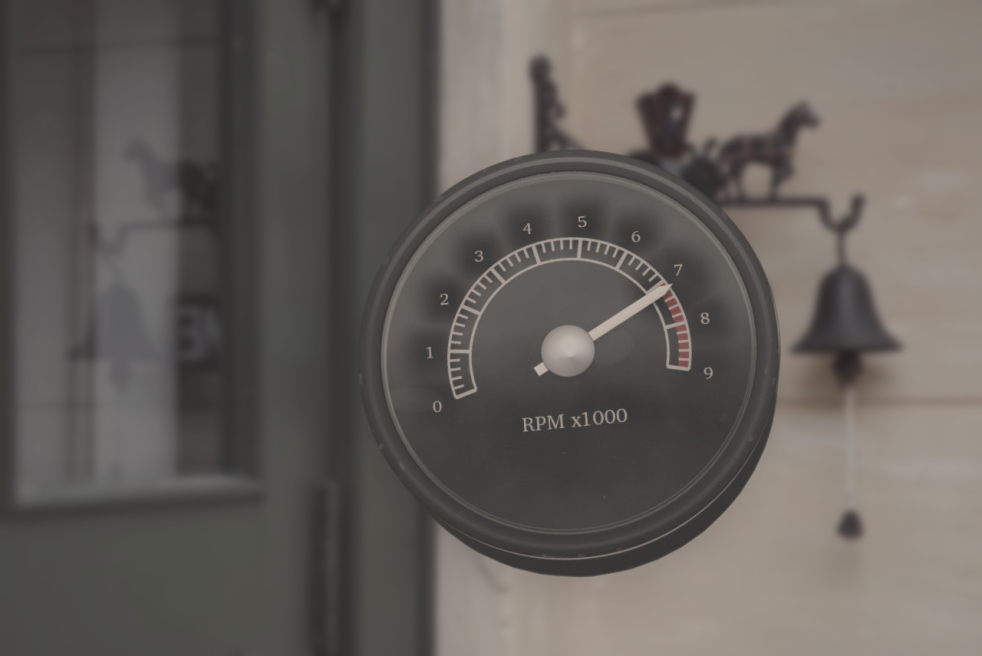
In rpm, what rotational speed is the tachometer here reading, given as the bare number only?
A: 7200
